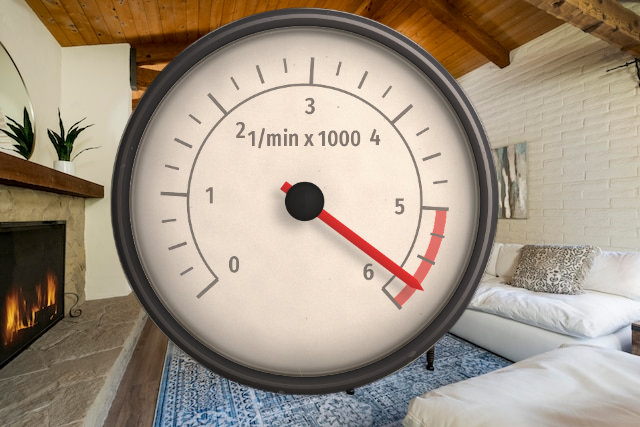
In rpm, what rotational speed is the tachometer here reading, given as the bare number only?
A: 5750
